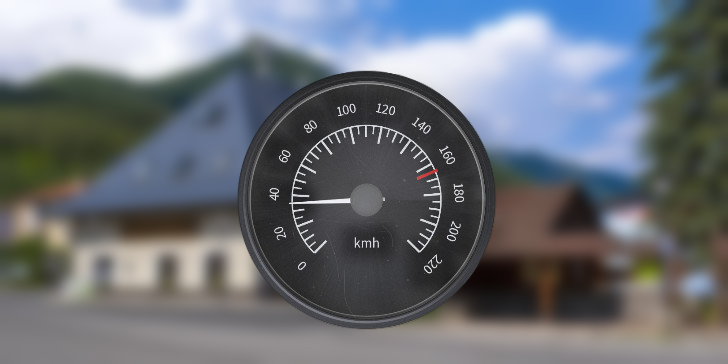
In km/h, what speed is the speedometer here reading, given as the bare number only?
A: 35
